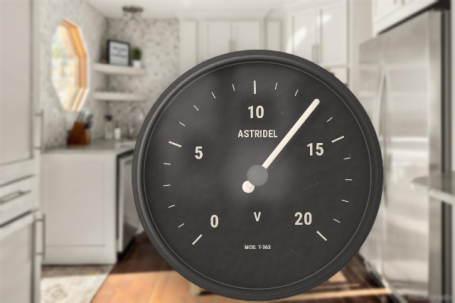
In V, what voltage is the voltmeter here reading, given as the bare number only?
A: 13
